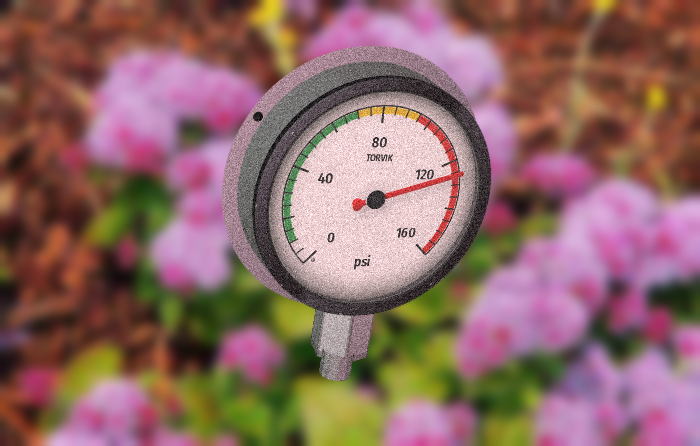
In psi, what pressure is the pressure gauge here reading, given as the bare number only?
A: 125
